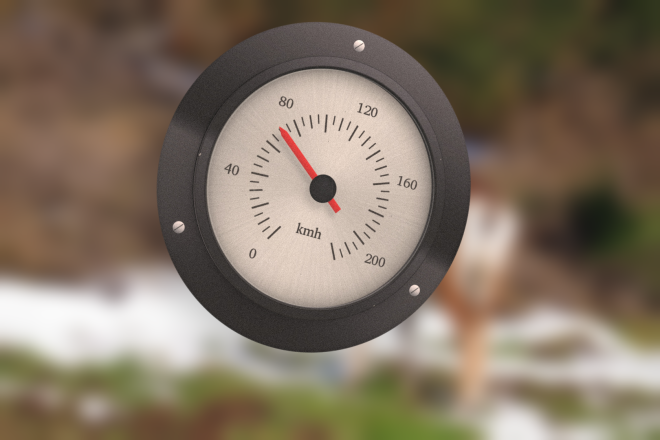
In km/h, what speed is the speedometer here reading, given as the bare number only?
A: 70
